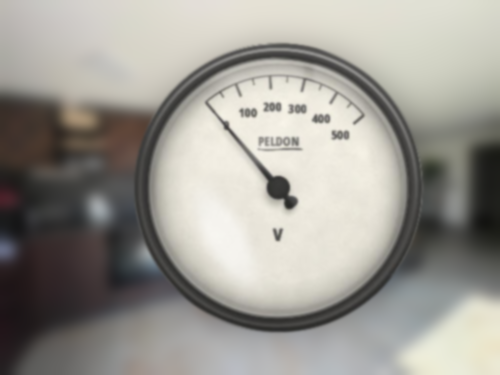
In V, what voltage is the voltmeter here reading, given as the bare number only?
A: 0
